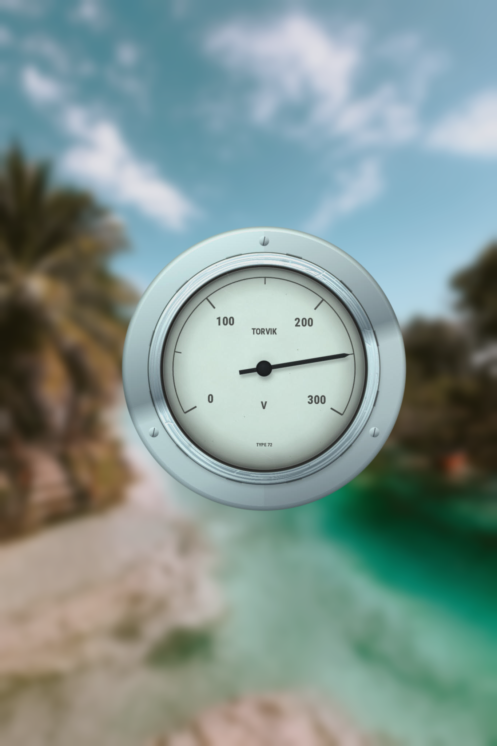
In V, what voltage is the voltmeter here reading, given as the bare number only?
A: 250
